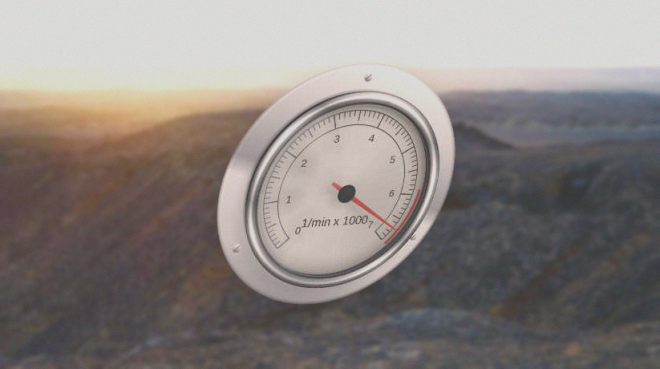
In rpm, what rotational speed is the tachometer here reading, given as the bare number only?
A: 6700
